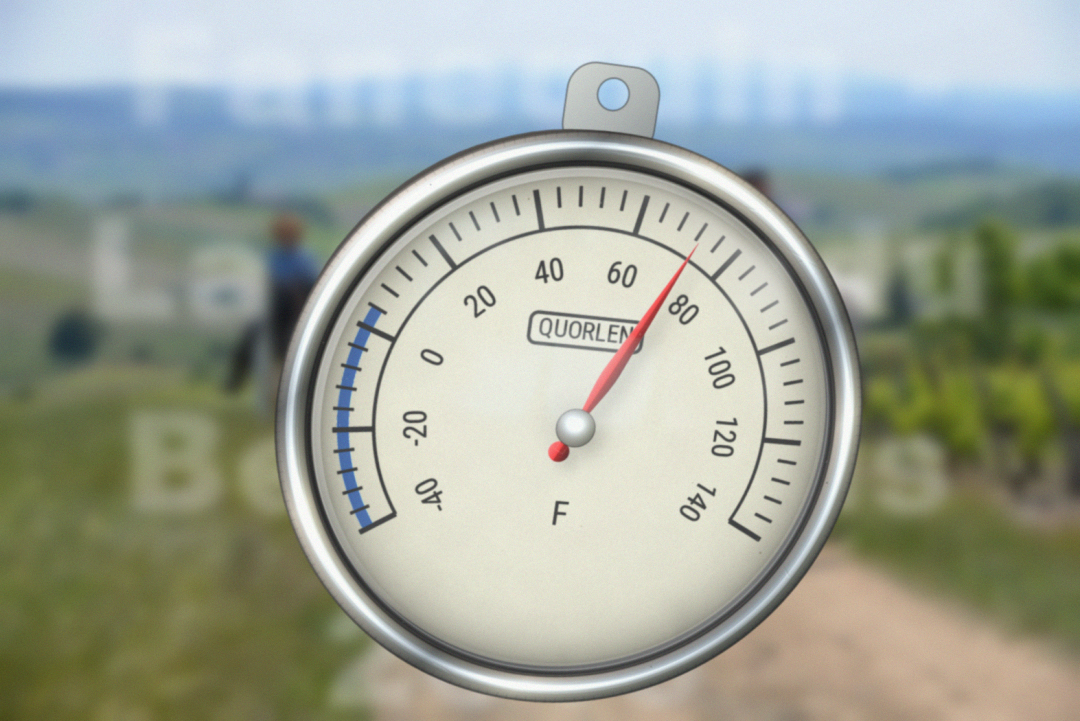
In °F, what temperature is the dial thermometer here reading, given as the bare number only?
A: 72
